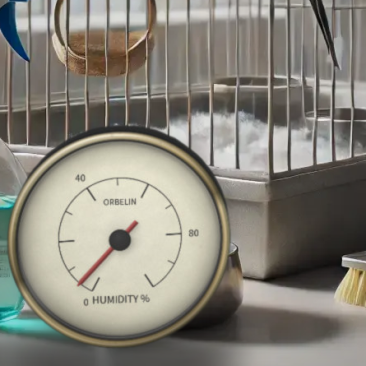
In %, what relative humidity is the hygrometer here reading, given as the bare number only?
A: 5
